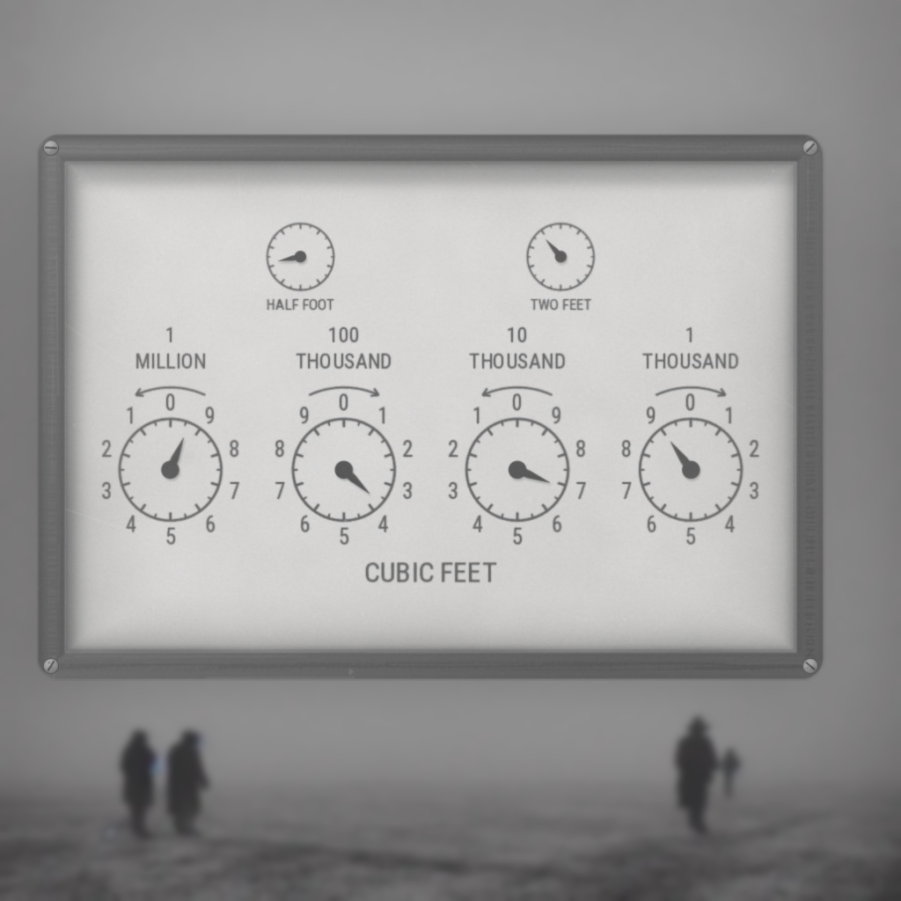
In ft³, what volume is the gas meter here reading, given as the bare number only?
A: 936900
